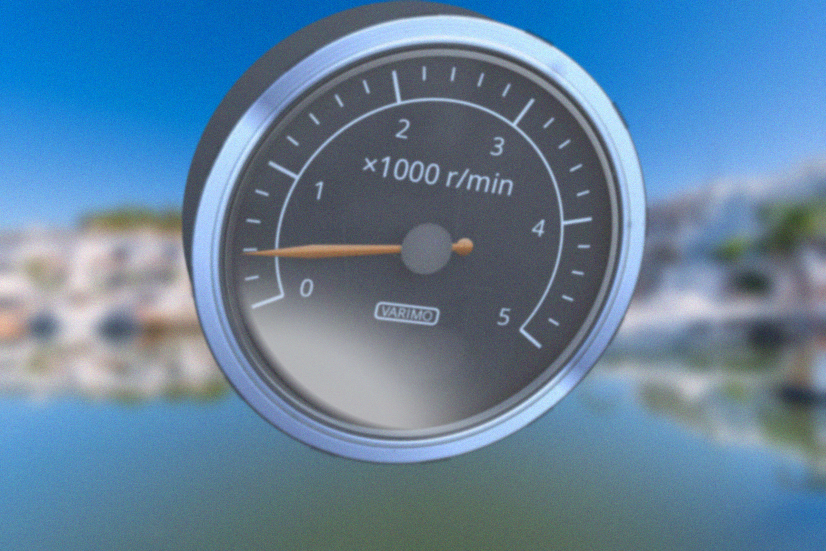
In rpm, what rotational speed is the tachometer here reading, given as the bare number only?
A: 400
